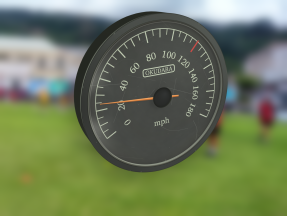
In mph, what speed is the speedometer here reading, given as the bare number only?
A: 25
